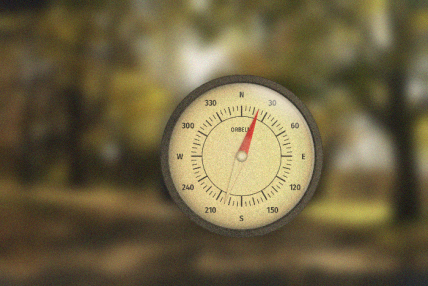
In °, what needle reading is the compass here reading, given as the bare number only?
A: 20
